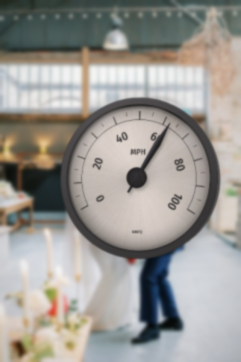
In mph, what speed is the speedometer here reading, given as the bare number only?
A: 62.5
